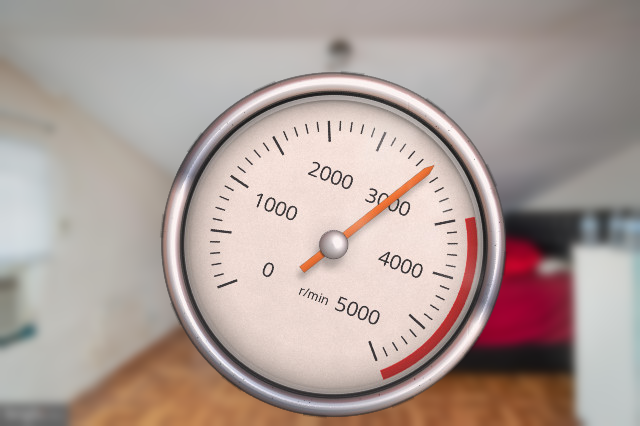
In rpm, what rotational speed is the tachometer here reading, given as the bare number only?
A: 3000
